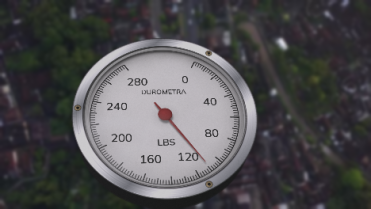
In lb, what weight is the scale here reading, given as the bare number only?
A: 110
